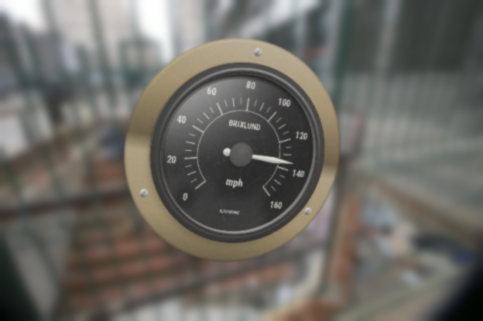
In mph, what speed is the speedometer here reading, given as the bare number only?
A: 135
